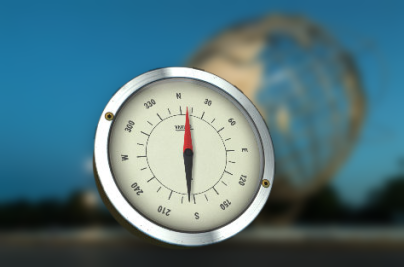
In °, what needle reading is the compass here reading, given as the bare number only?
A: 7.5
